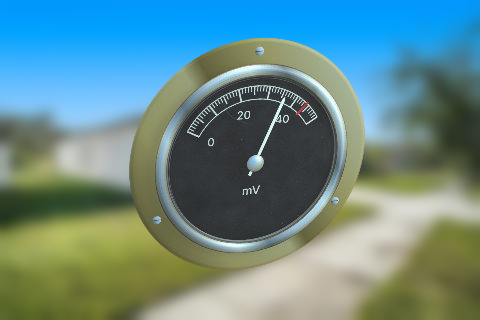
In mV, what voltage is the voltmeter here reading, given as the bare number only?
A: 35
